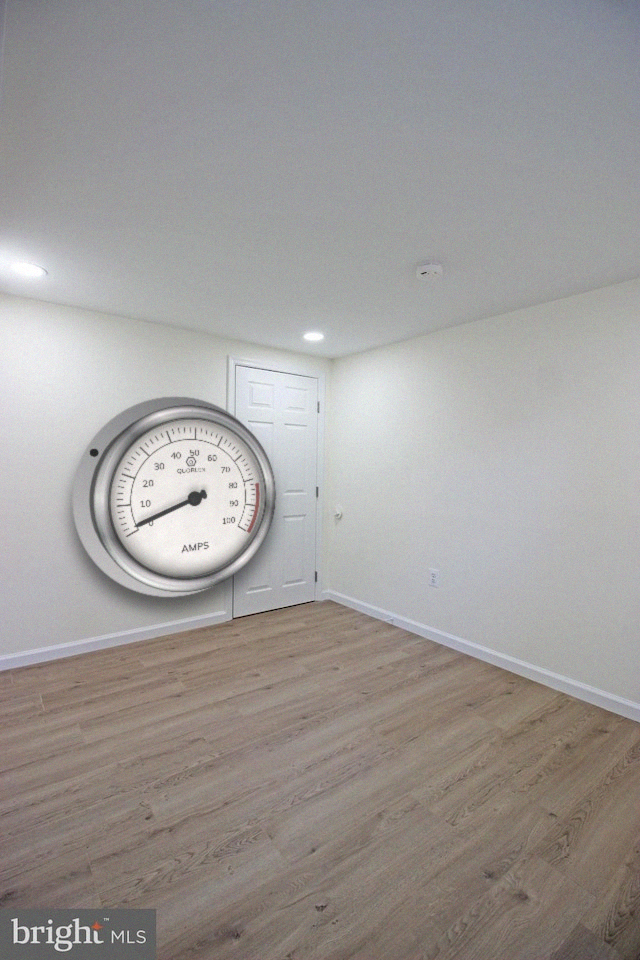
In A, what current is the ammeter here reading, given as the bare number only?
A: 2
